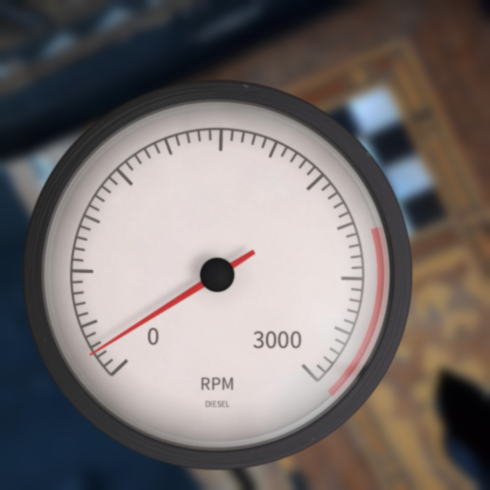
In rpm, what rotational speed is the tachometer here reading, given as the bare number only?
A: 125
